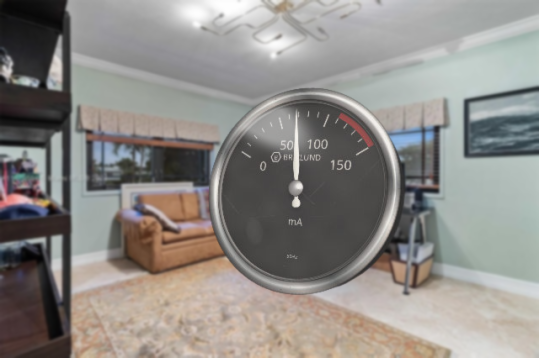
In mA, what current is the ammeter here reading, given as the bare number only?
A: 70
